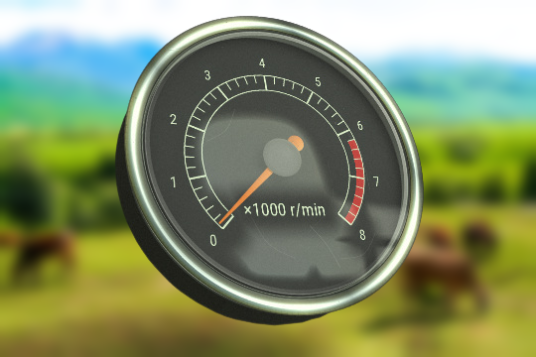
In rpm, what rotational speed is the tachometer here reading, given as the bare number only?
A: 100
